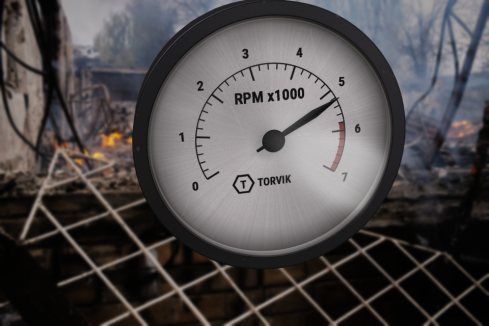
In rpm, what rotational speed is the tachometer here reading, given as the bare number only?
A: 5200
